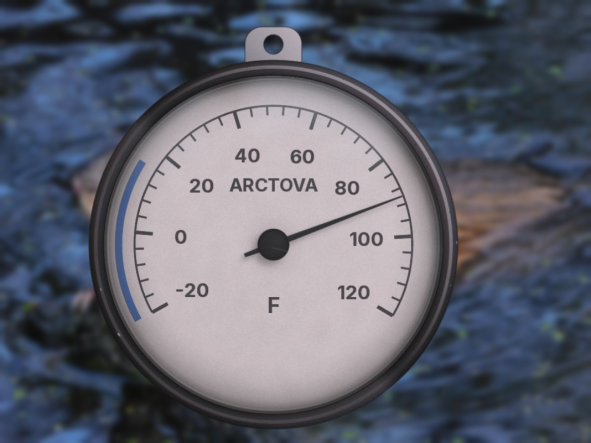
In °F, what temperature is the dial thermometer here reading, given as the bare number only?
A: 90
